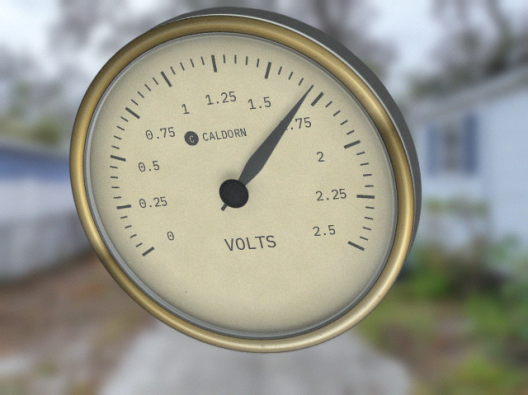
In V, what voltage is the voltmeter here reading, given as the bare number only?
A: 1.7
